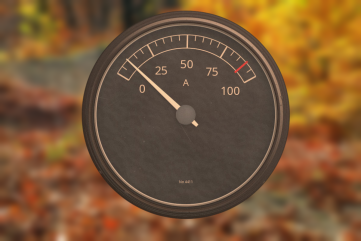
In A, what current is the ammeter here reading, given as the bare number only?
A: 10
